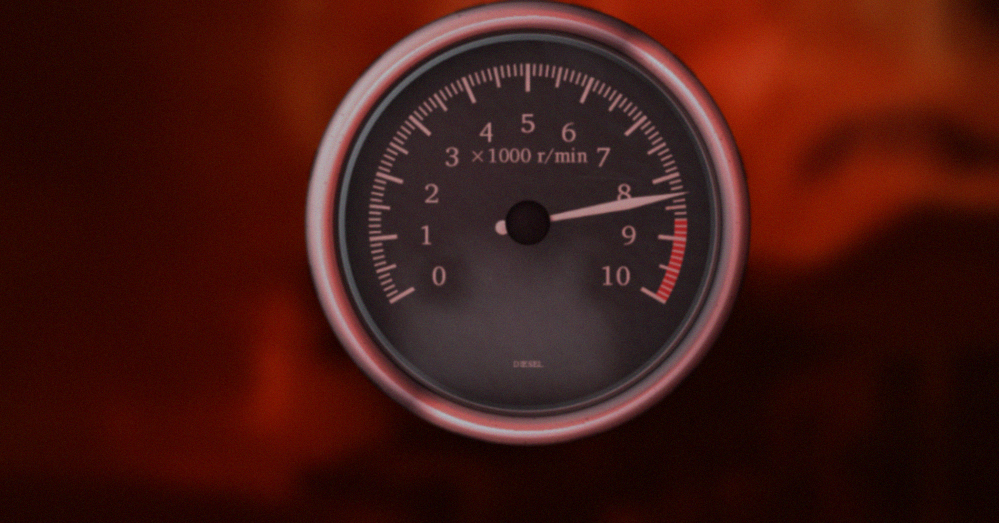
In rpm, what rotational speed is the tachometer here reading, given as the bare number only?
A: 8300
